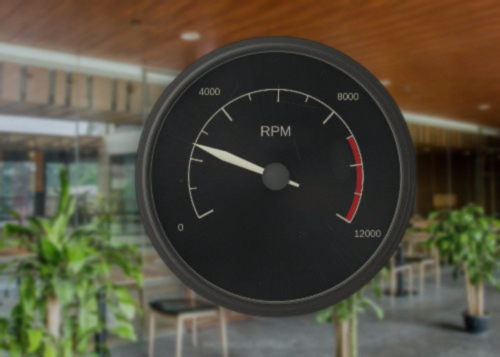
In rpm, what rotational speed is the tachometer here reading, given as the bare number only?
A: 2500
